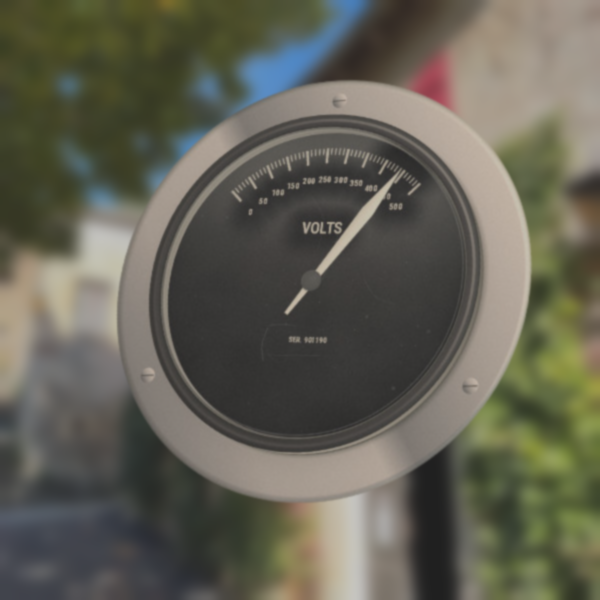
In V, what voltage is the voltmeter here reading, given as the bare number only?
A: 450
